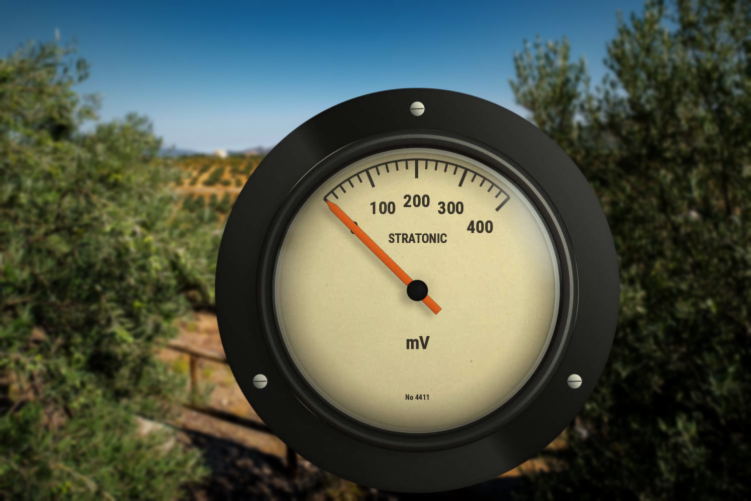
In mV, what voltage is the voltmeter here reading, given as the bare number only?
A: 0
